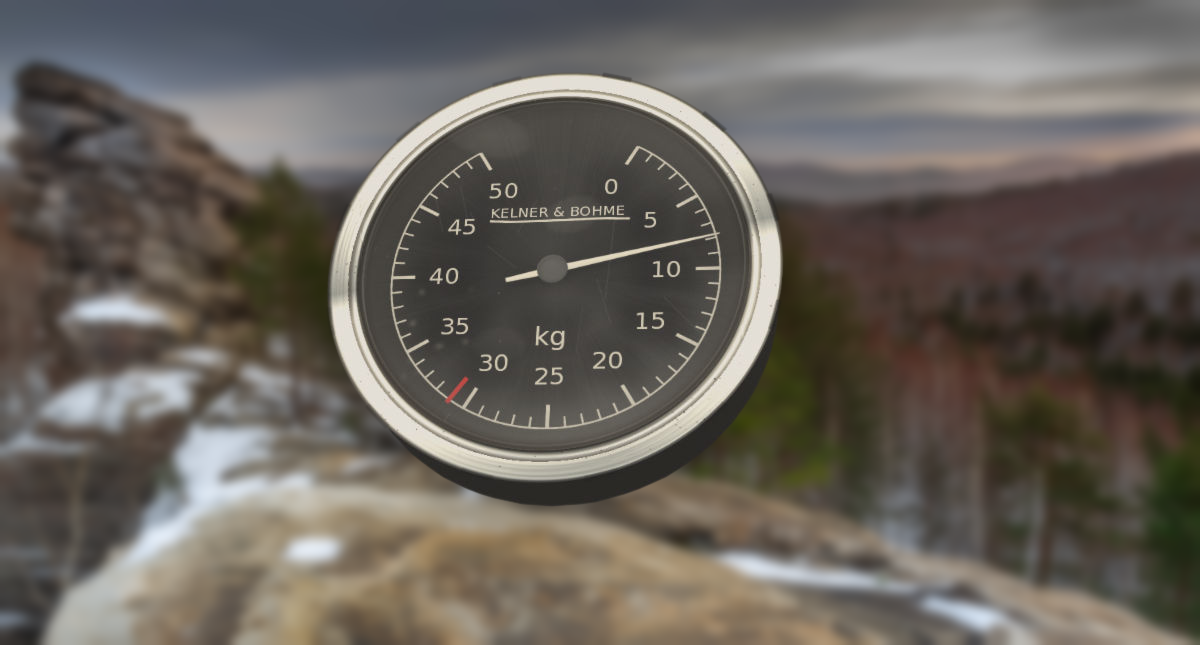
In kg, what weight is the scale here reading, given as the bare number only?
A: 8
